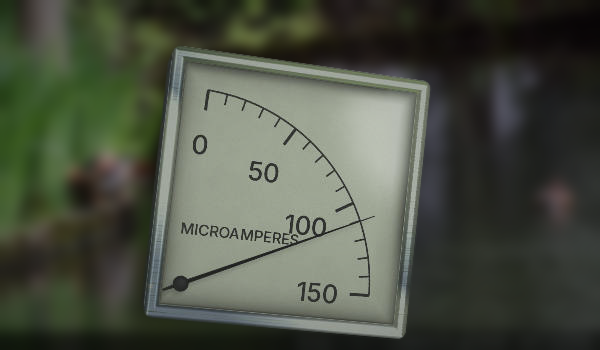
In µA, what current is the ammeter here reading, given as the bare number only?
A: 110
